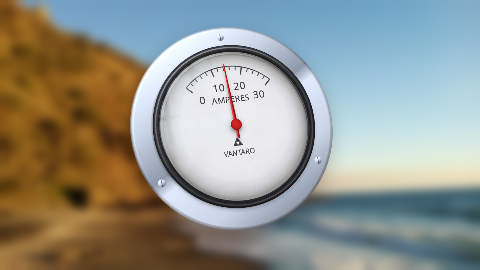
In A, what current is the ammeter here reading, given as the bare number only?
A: 14
